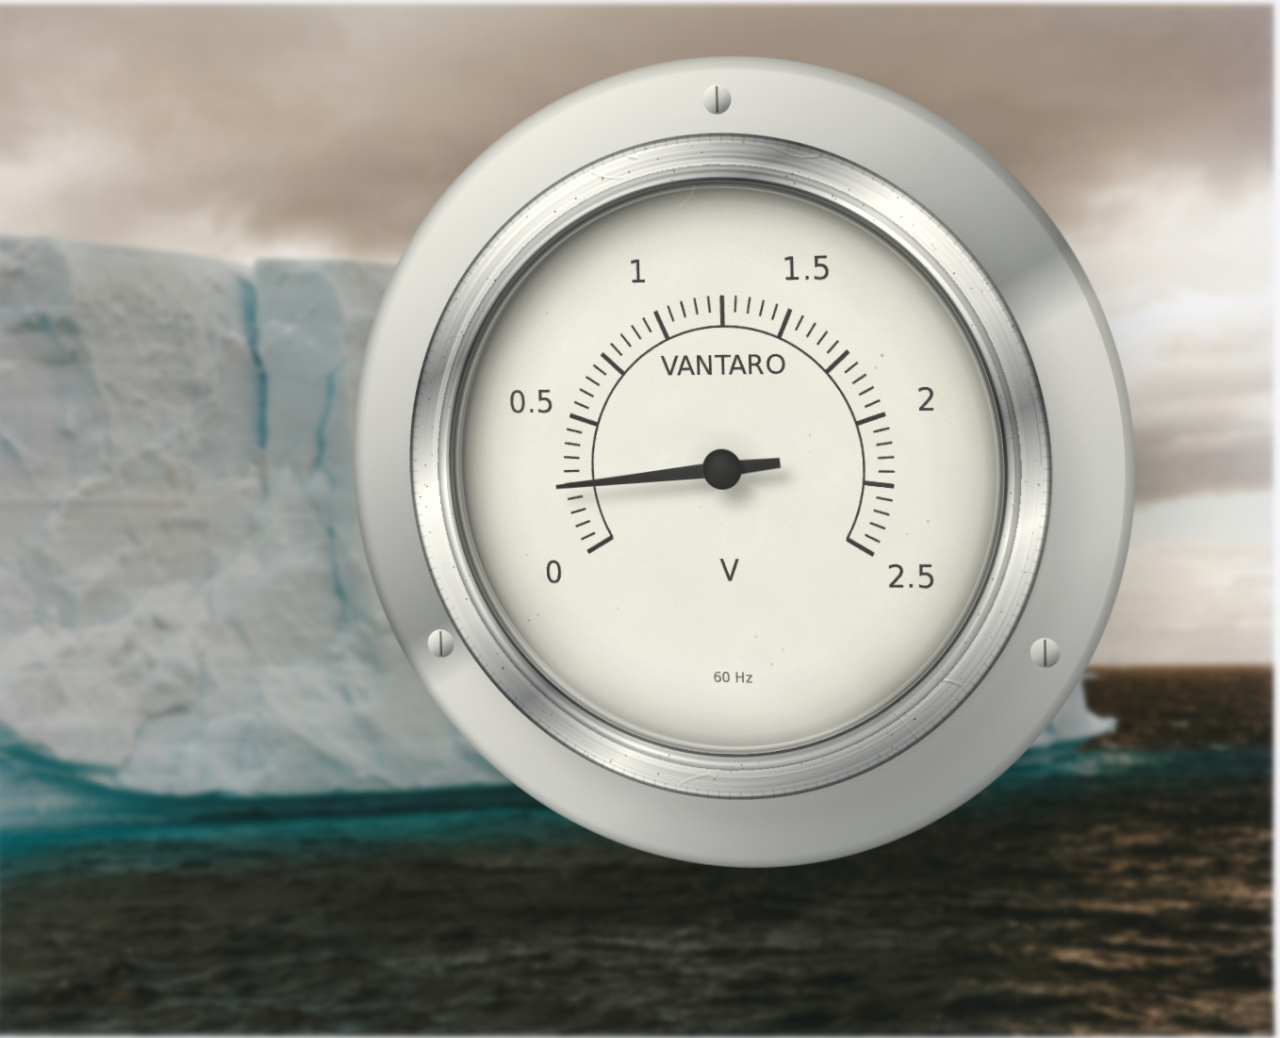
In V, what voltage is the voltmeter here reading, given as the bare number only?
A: 0.25
